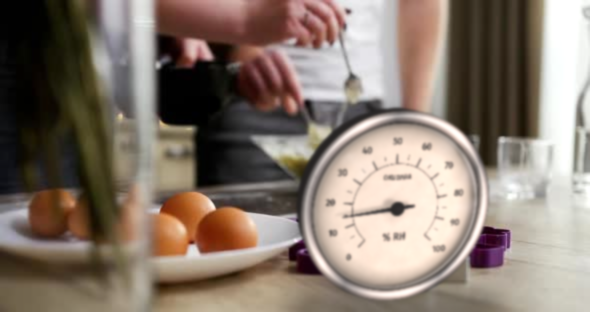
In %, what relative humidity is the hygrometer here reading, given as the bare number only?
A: 15
